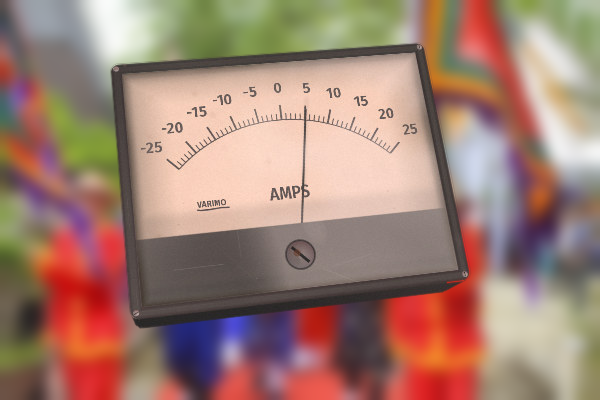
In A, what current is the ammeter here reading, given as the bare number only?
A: 5
